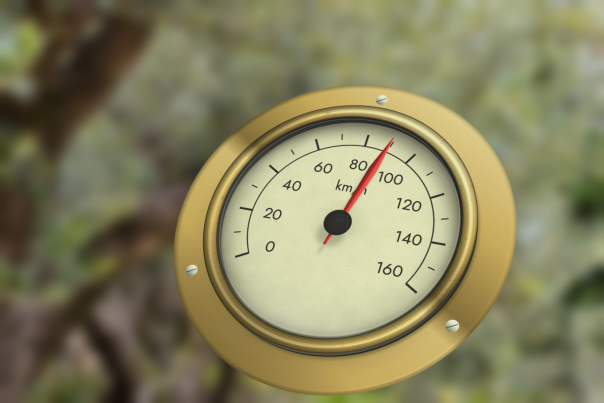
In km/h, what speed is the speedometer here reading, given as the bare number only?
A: 90
